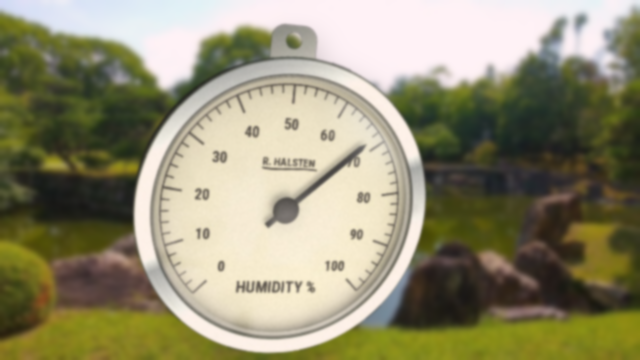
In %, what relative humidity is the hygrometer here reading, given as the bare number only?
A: 68
